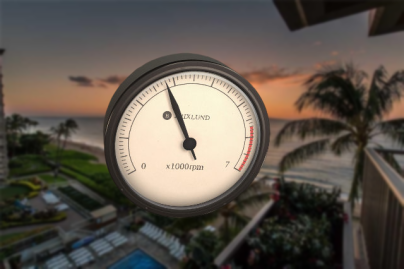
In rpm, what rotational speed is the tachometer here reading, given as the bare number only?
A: 2800
